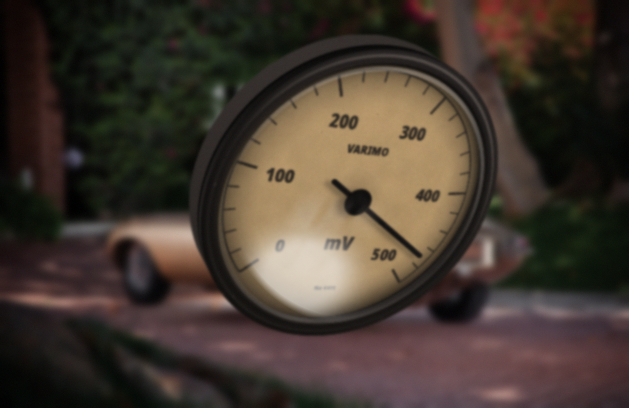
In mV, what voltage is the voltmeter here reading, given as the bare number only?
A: 470
